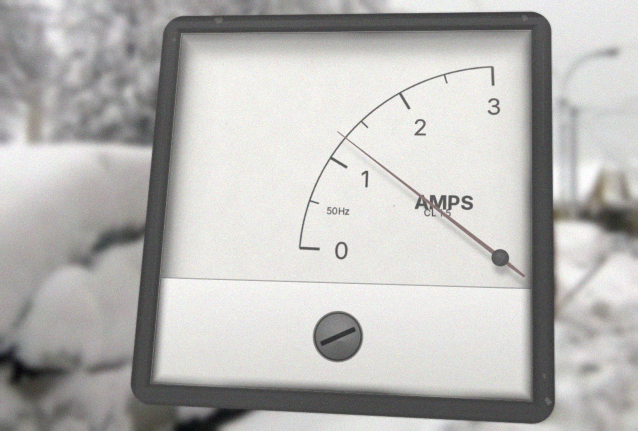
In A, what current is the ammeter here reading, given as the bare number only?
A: 1.25
